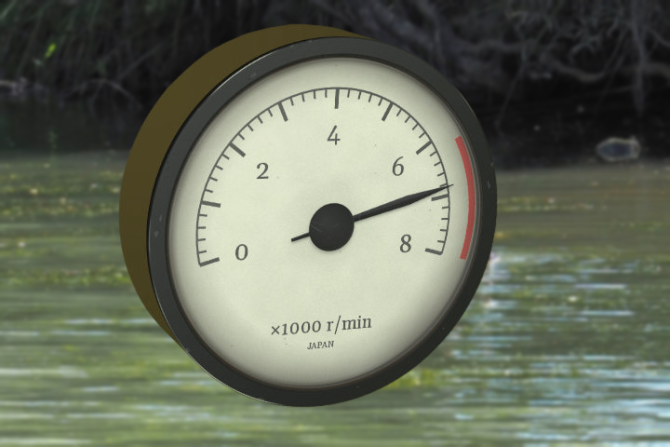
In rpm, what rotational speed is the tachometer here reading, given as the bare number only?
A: 6800
